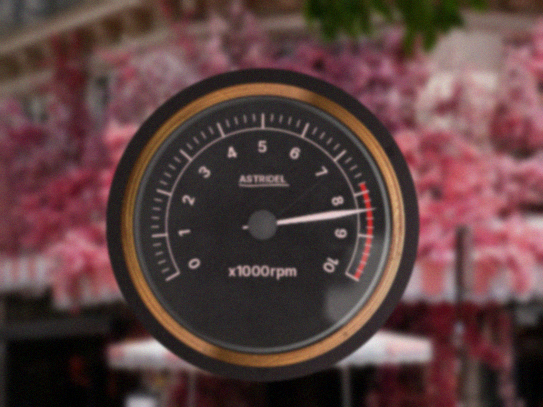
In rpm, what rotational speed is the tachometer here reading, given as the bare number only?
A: 8400
